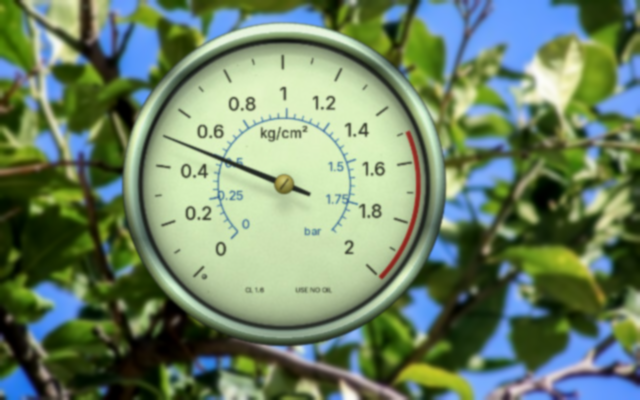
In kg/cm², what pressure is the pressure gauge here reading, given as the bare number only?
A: 0.5
